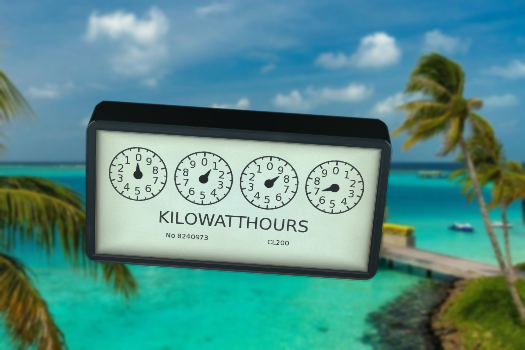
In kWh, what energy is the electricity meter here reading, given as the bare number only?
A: 87
